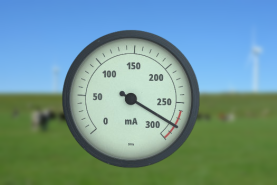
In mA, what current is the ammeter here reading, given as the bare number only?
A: 280
